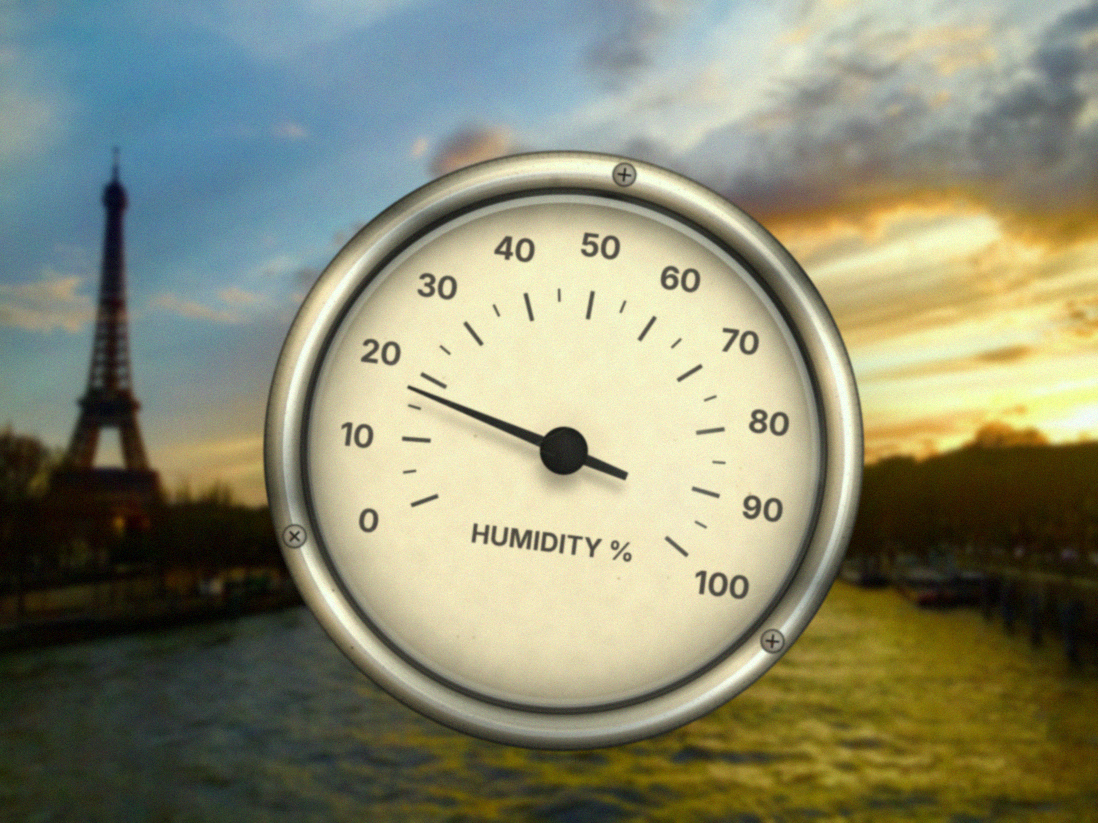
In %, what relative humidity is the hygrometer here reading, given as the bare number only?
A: 17.5
